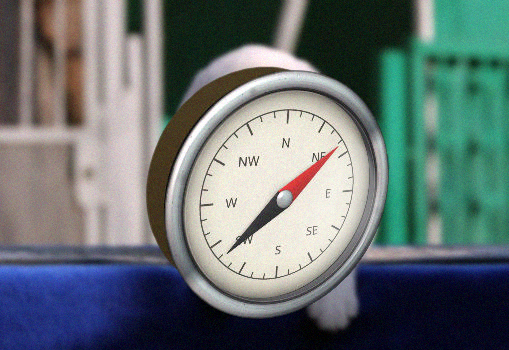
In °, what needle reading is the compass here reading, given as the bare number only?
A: 50
